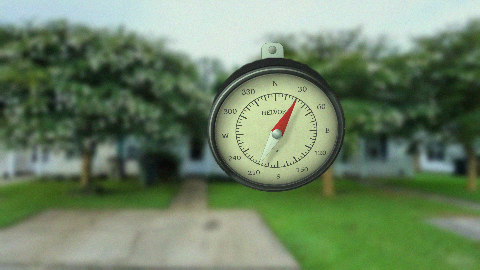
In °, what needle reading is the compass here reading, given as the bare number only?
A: 30
